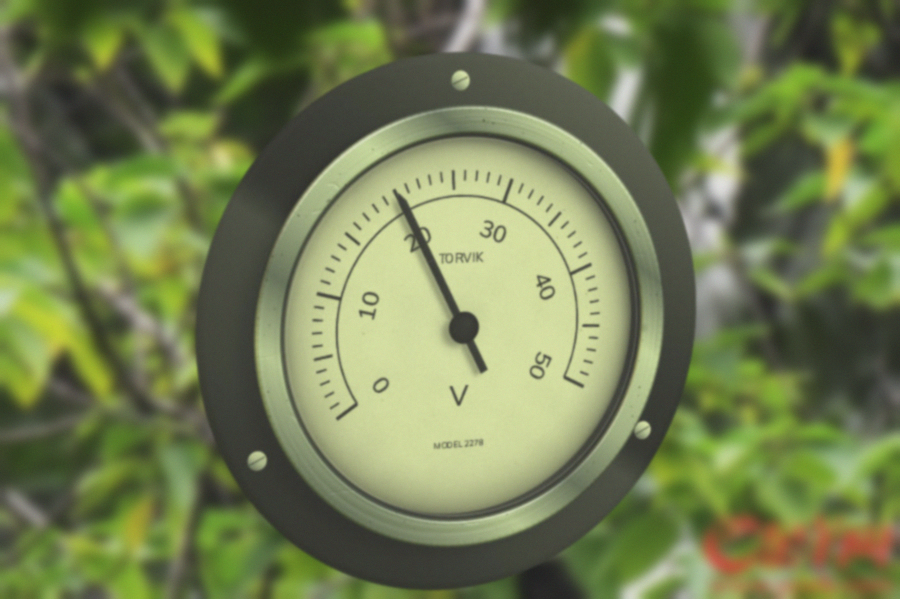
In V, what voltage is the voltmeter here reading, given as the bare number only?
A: 20
